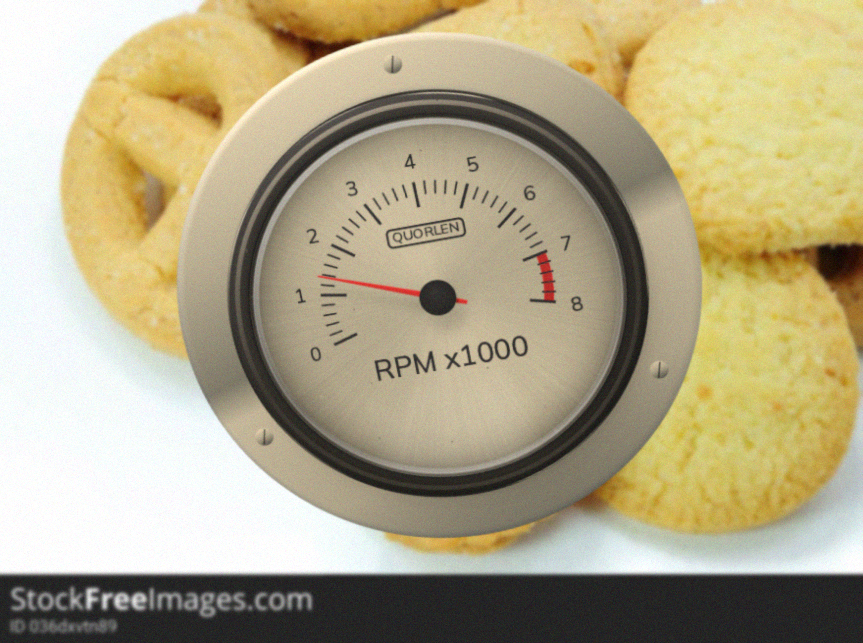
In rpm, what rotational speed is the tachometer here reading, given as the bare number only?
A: 1400
